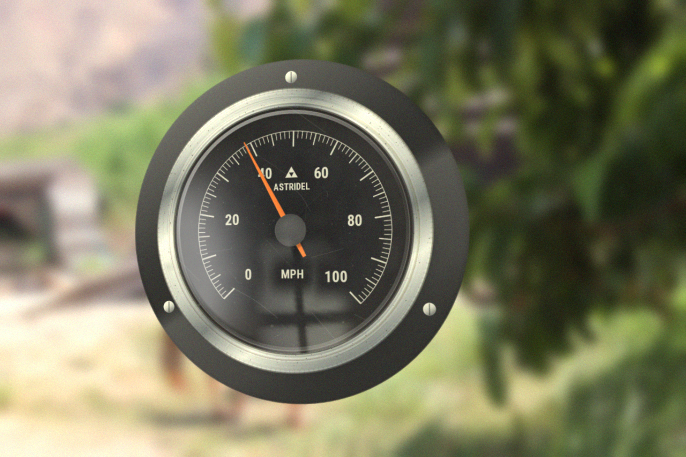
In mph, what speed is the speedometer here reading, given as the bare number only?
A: 39
